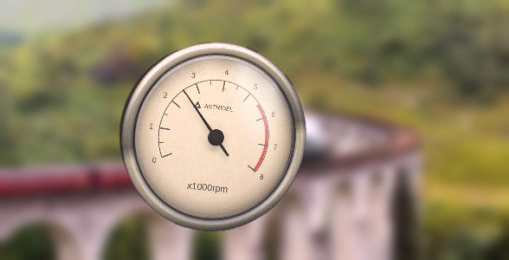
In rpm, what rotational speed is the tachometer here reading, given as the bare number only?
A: 2500
